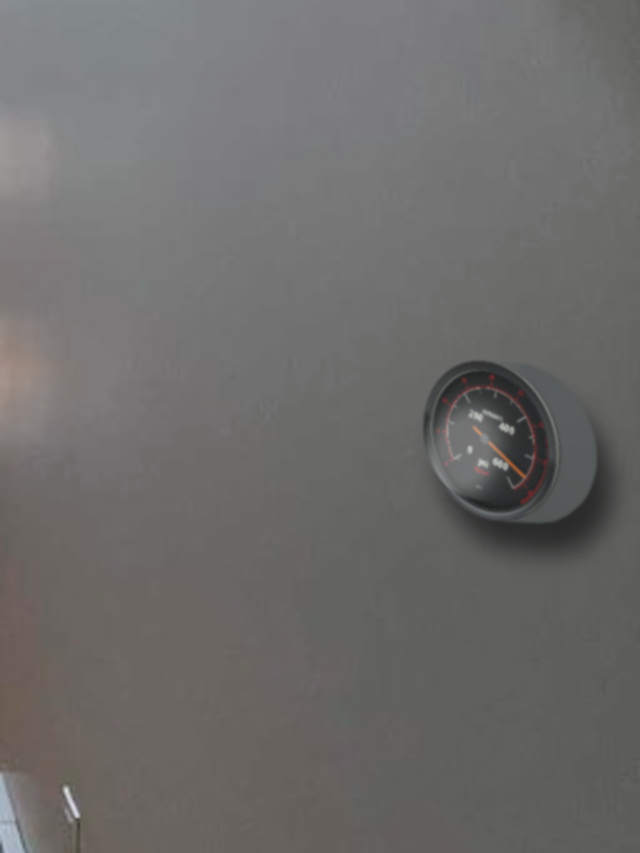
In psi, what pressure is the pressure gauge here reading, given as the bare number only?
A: 550
